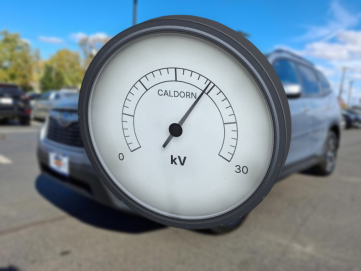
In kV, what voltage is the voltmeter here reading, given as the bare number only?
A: 19.5
